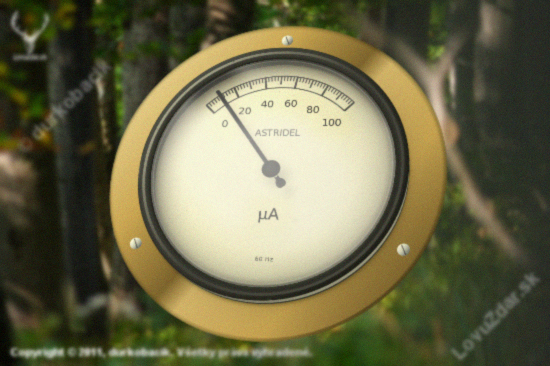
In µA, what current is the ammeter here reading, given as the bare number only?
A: 10
